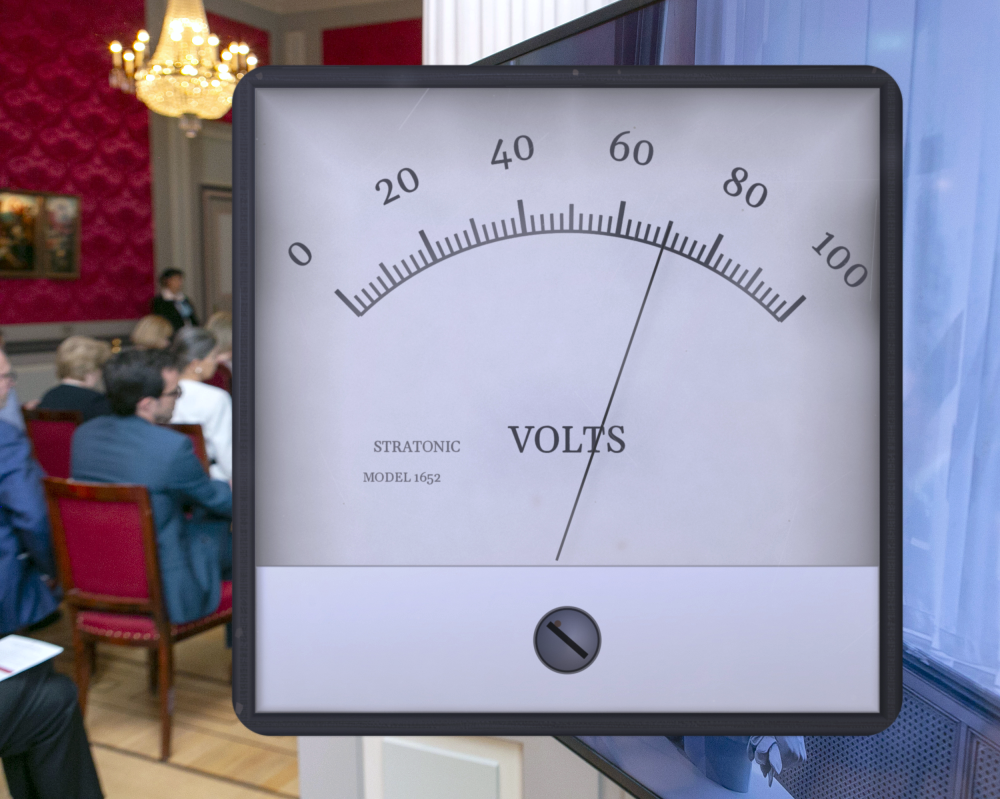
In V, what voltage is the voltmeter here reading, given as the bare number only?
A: 70
